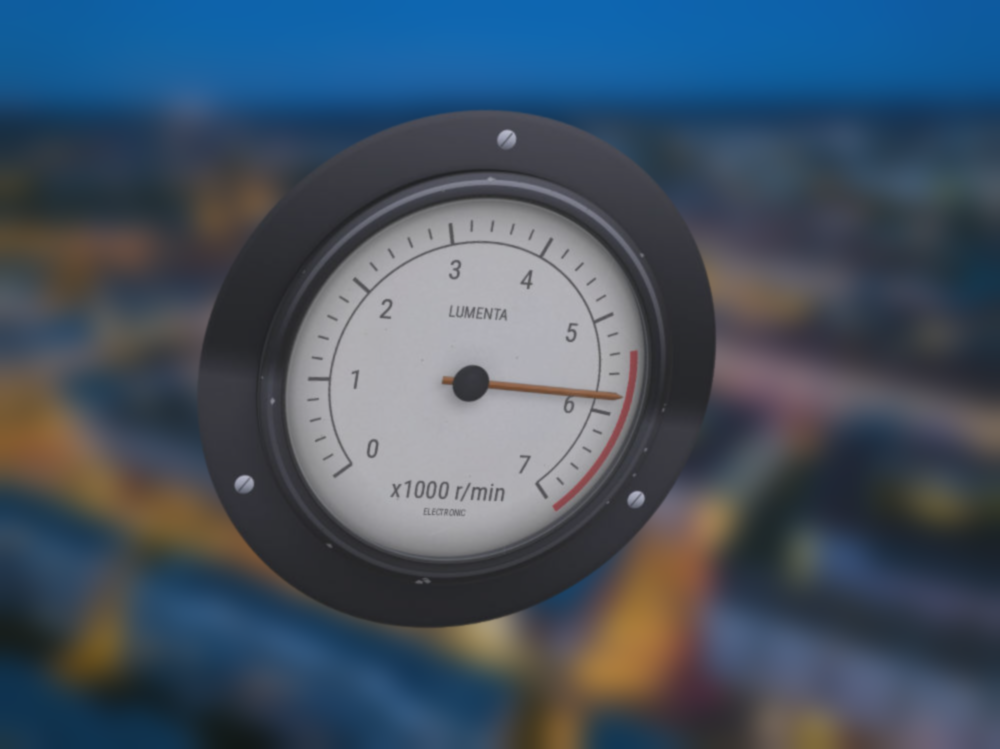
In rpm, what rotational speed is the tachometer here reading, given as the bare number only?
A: 5800
